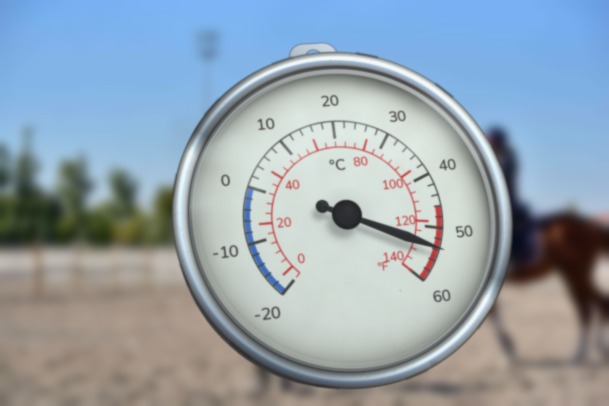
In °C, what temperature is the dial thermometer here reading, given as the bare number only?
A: 54
